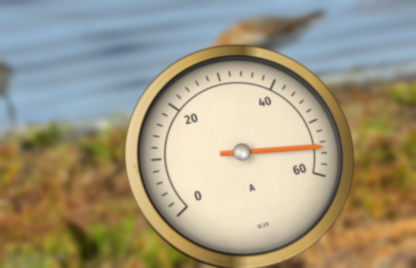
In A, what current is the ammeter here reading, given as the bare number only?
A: 55
